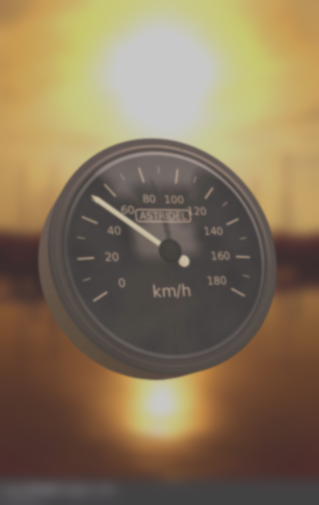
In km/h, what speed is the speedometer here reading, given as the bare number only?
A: 50
